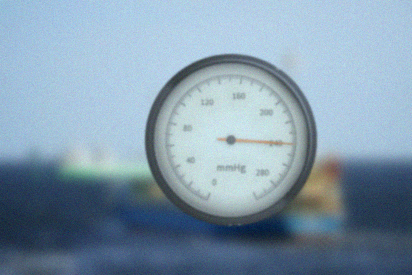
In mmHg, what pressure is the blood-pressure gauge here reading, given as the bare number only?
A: 240
